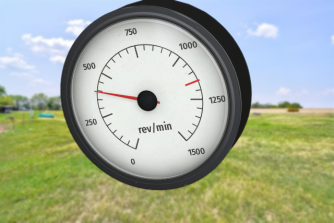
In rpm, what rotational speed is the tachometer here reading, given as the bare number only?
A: 400
